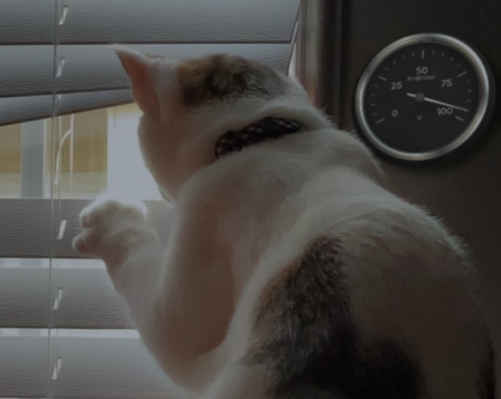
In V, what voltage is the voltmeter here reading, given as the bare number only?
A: 95
